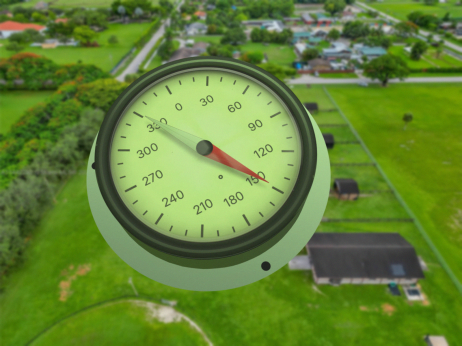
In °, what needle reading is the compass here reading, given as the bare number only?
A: 150
